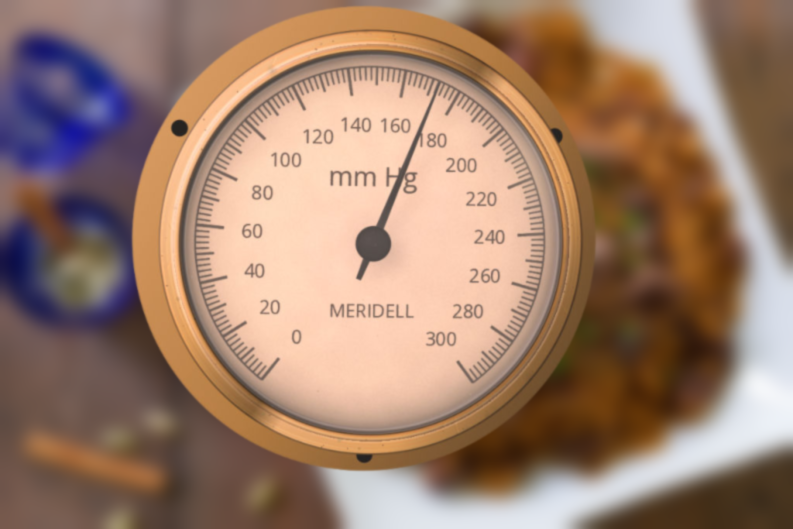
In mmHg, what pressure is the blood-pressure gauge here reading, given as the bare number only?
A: 172
